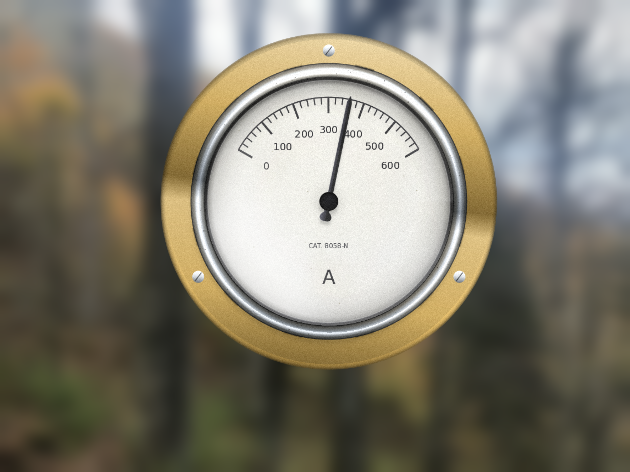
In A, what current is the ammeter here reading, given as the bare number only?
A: 360
